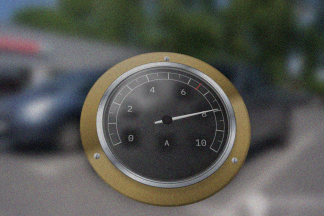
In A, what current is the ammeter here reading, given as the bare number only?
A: 8
